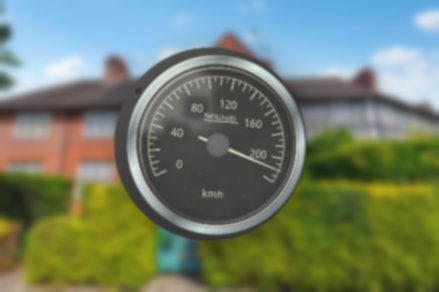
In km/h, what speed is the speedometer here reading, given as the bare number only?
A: 210
